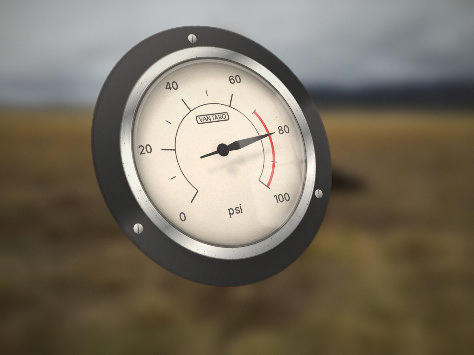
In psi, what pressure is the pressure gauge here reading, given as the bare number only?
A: 80
